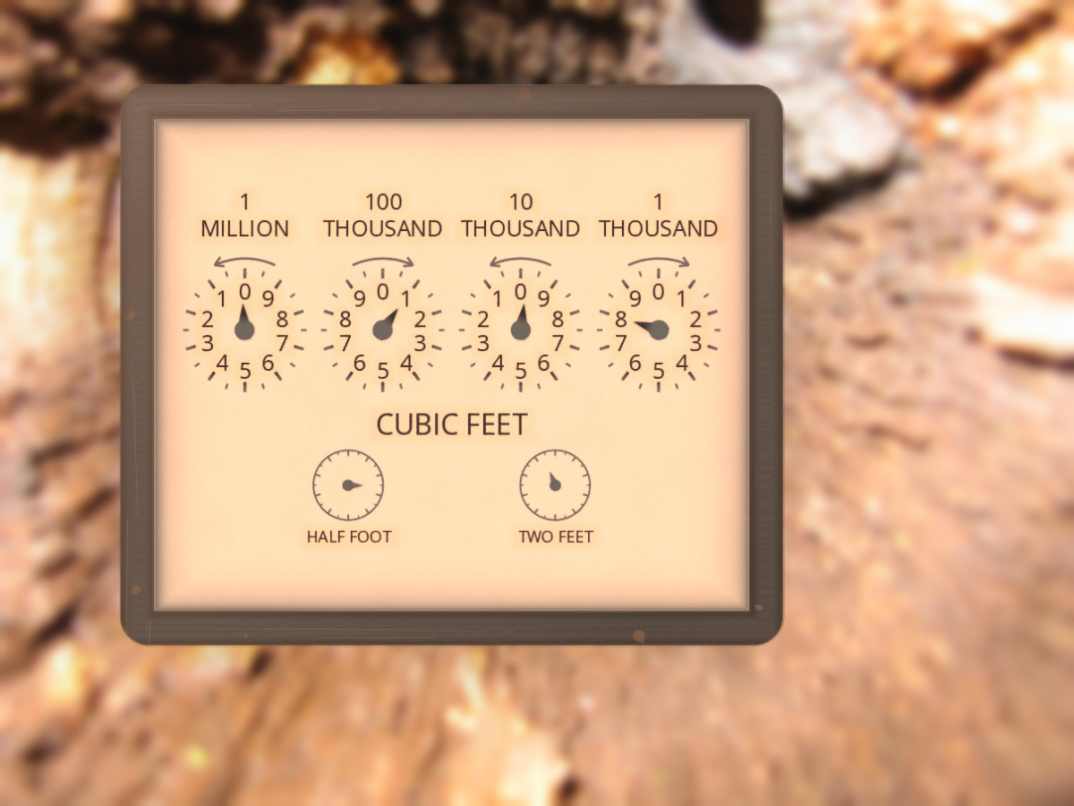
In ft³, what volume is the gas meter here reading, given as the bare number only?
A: 9800
